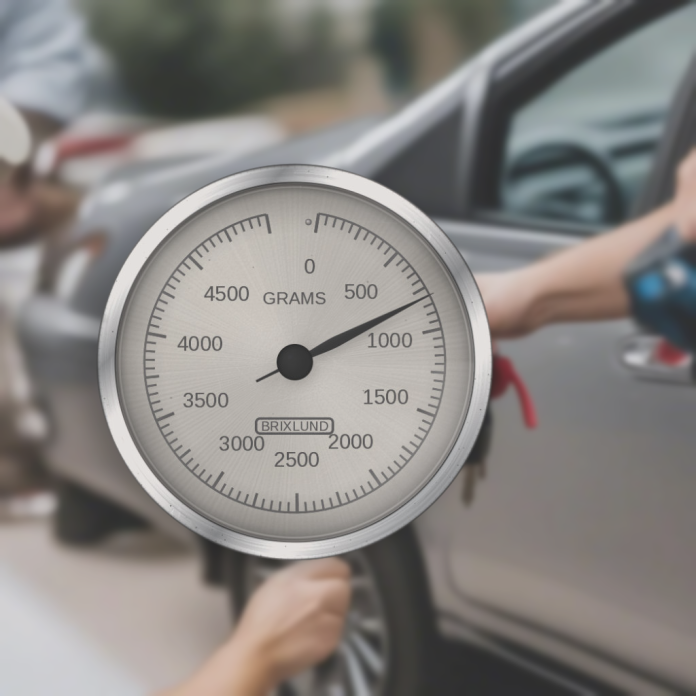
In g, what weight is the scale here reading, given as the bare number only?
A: 800
